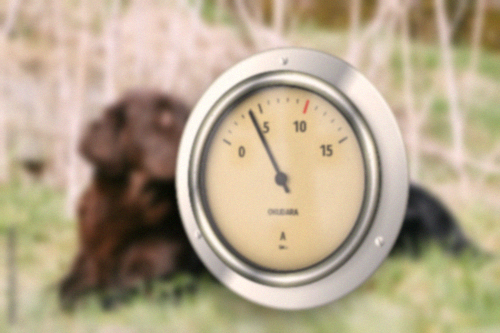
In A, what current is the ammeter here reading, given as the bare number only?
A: 4
